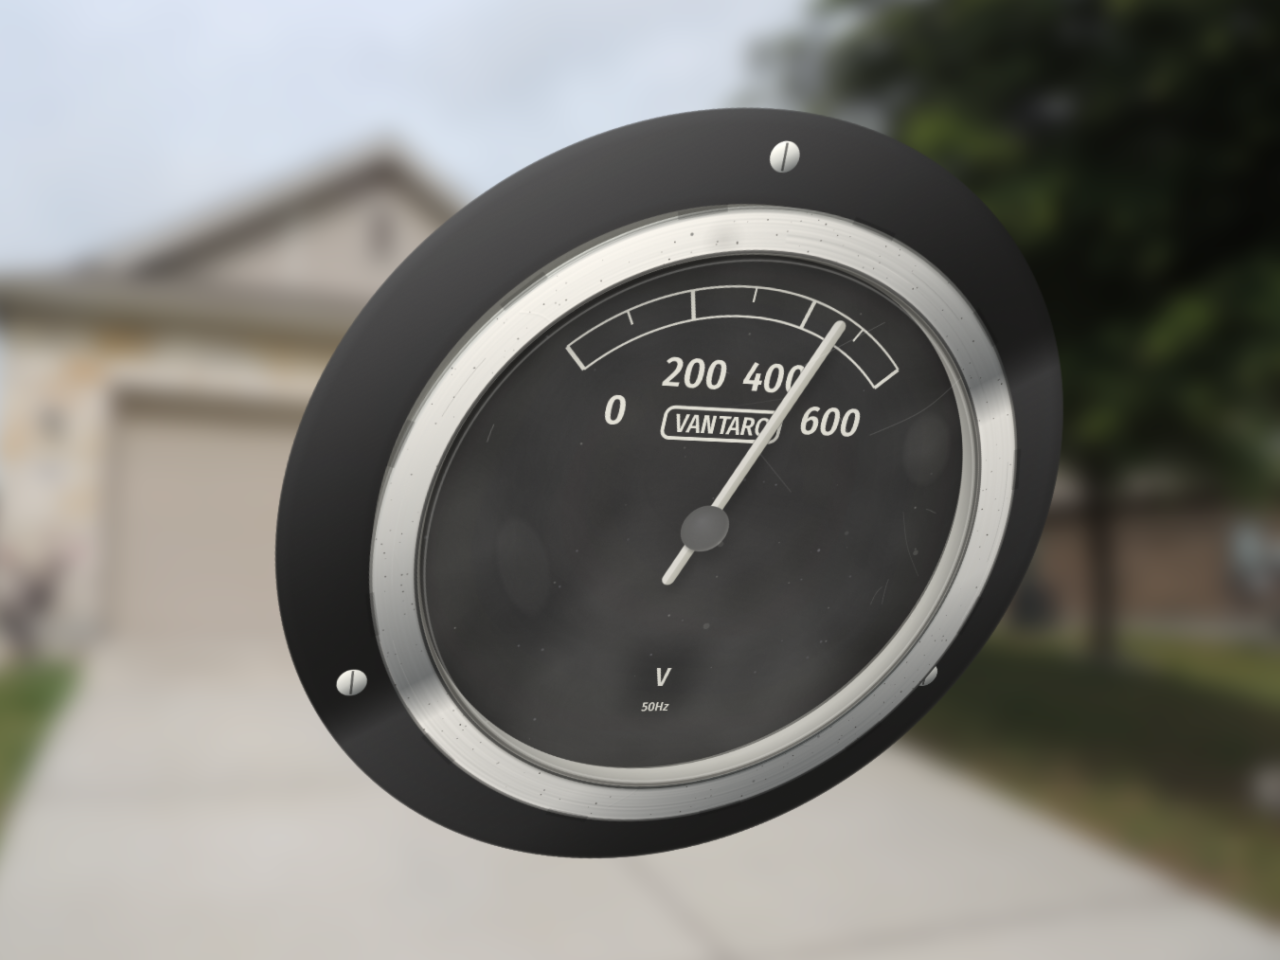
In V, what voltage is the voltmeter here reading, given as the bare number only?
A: 450
